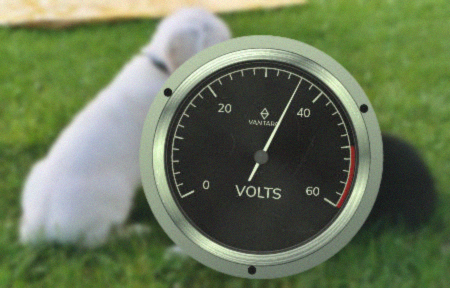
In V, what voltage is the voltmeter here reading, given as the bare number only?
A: 36
